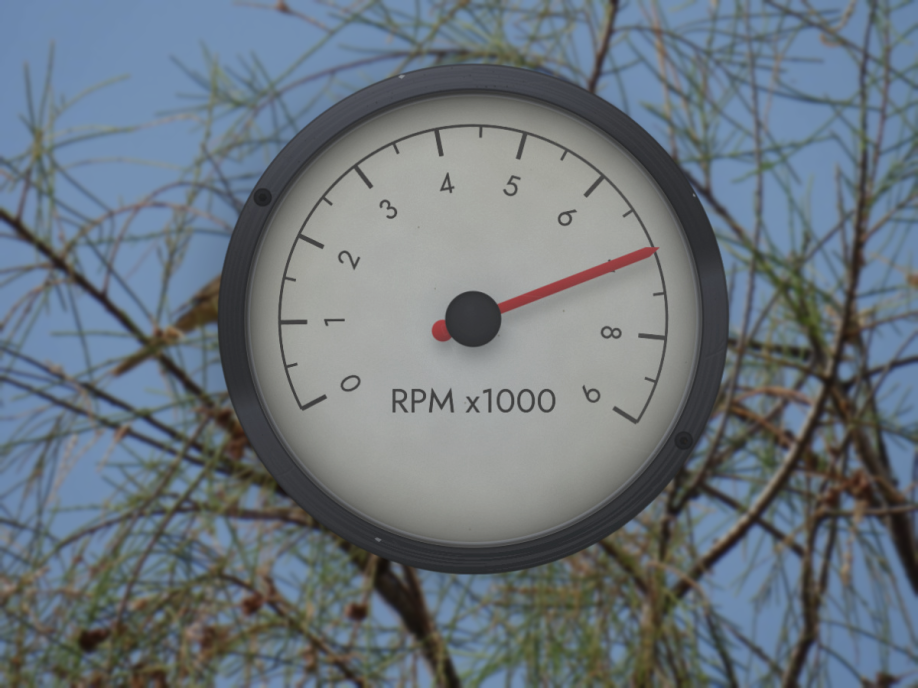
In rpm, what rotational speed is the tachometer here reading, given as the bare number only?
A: 7000
